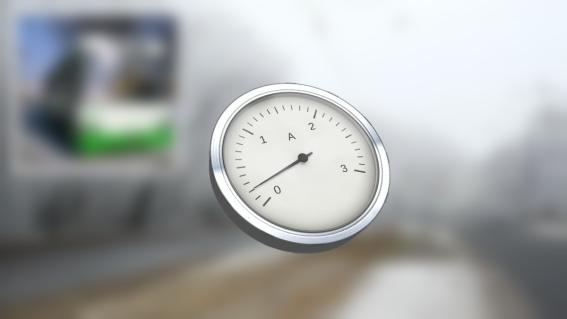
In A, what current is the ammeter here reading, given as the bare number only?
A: 0.2
